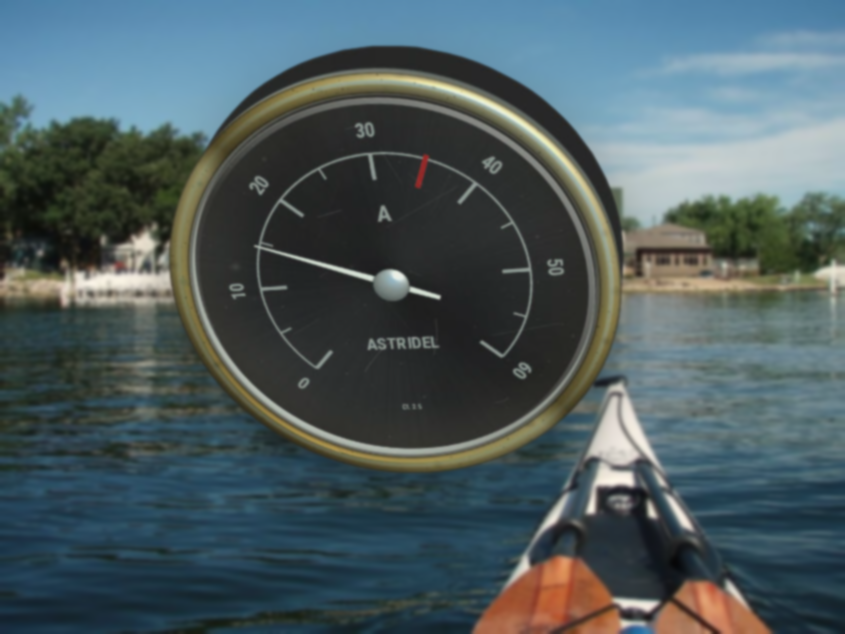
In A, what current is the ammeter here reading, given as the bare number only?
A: 15
